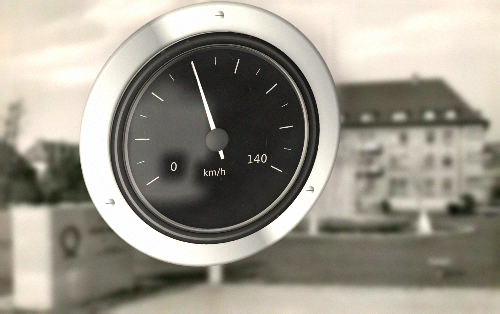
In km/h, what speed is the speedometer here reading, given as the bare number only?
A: 60
